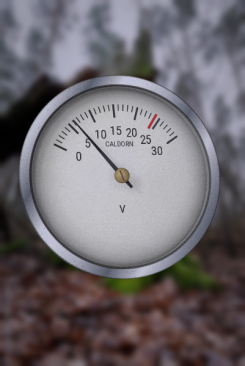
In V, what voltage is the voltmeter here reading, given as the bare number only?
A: 6
